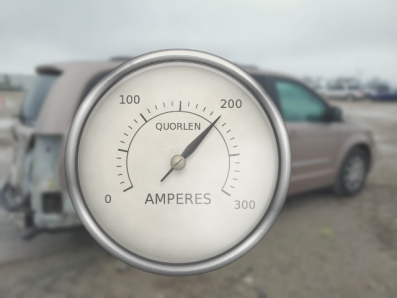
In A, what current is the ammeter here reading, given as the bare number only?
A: 200
